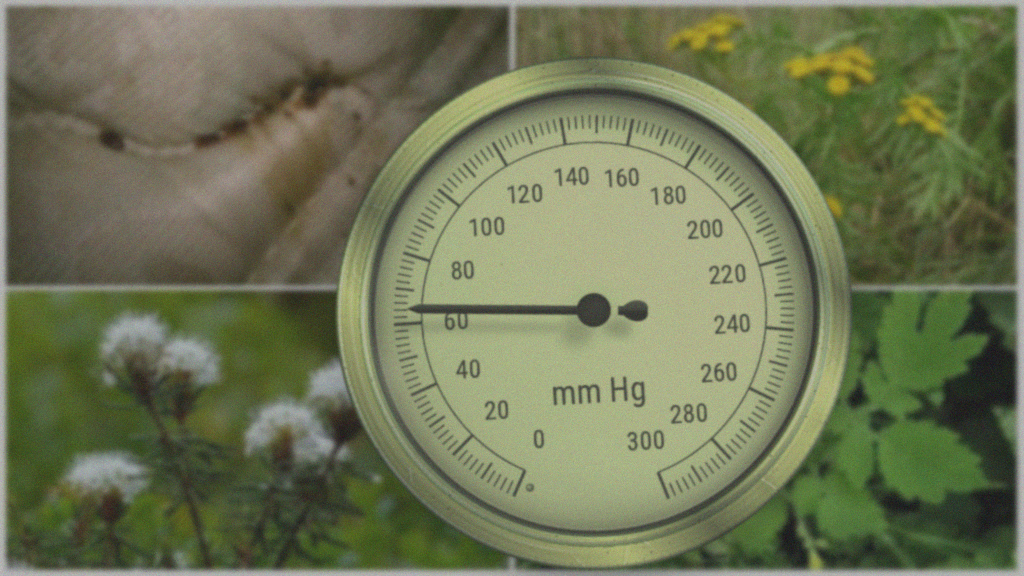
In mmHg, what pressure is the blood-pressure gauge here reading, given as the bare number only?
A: 64
